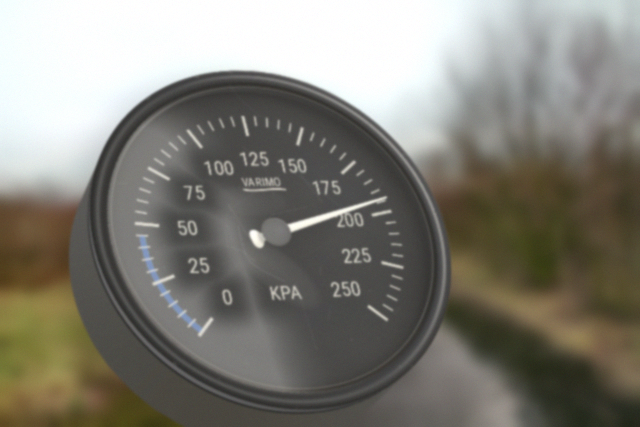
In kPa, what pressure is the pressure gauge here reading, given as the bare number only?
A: 195
